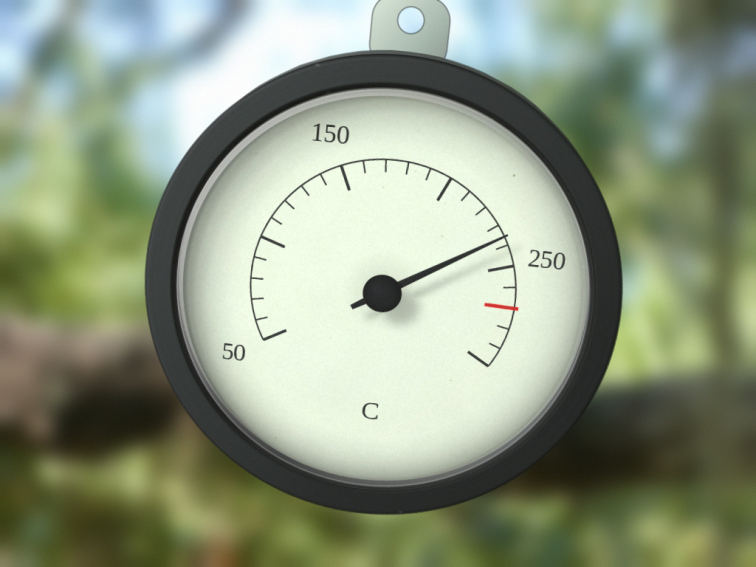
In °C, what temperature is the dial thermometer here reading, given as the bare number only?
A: 235
